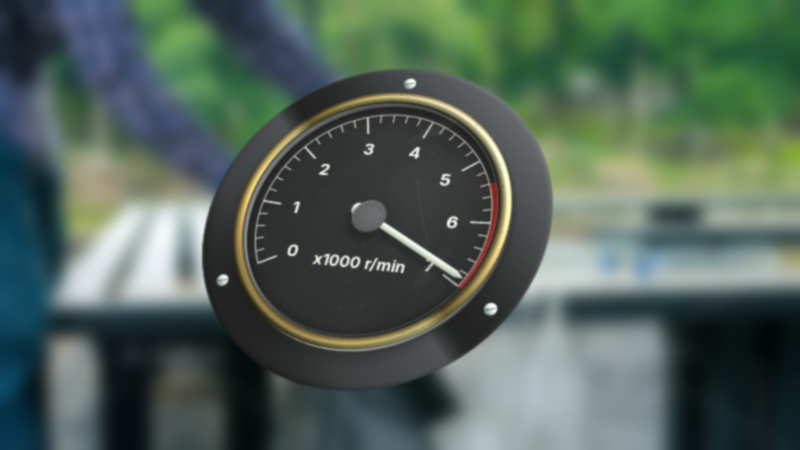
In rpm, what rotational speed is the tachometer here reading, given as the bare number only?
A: 6900
